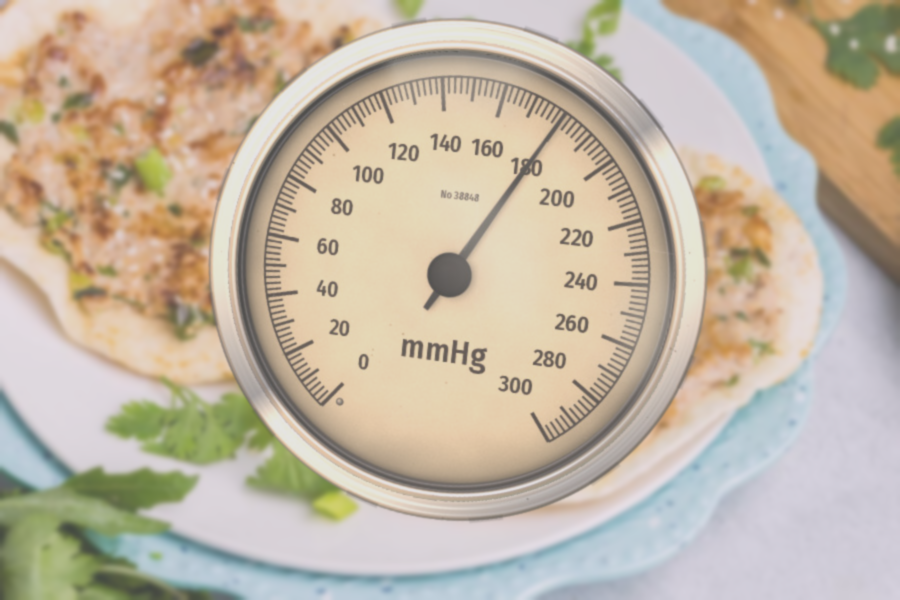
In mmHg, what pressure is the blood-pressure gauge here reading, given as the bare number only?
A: 180
